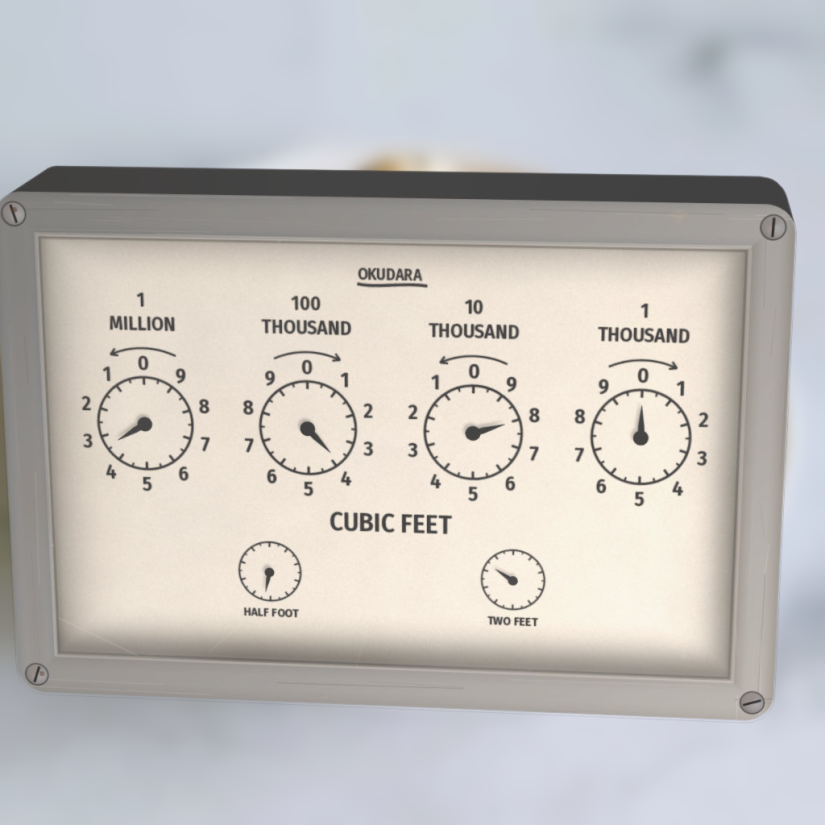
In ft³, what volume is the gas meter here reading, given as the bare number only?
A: 338000
